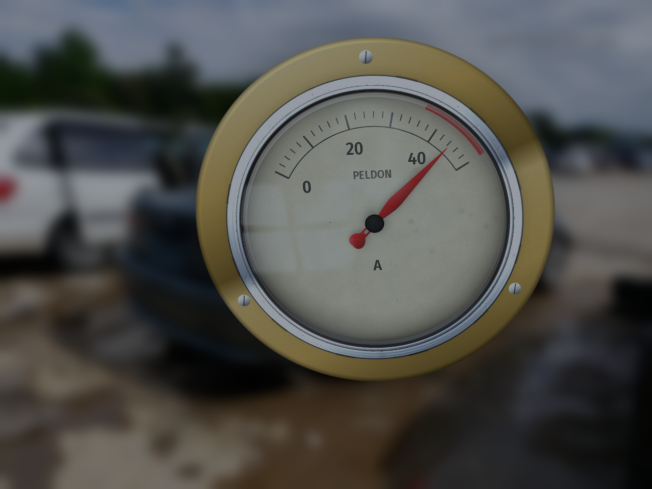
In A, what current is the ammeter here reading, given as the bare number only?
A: 44
